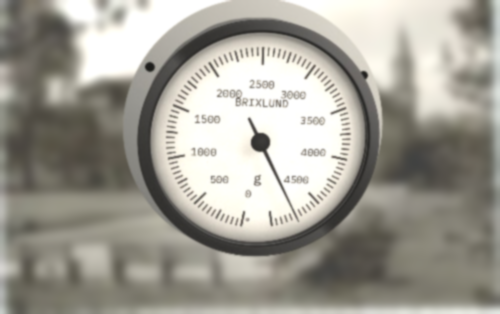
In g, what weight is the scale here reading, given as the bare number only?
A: 4750
